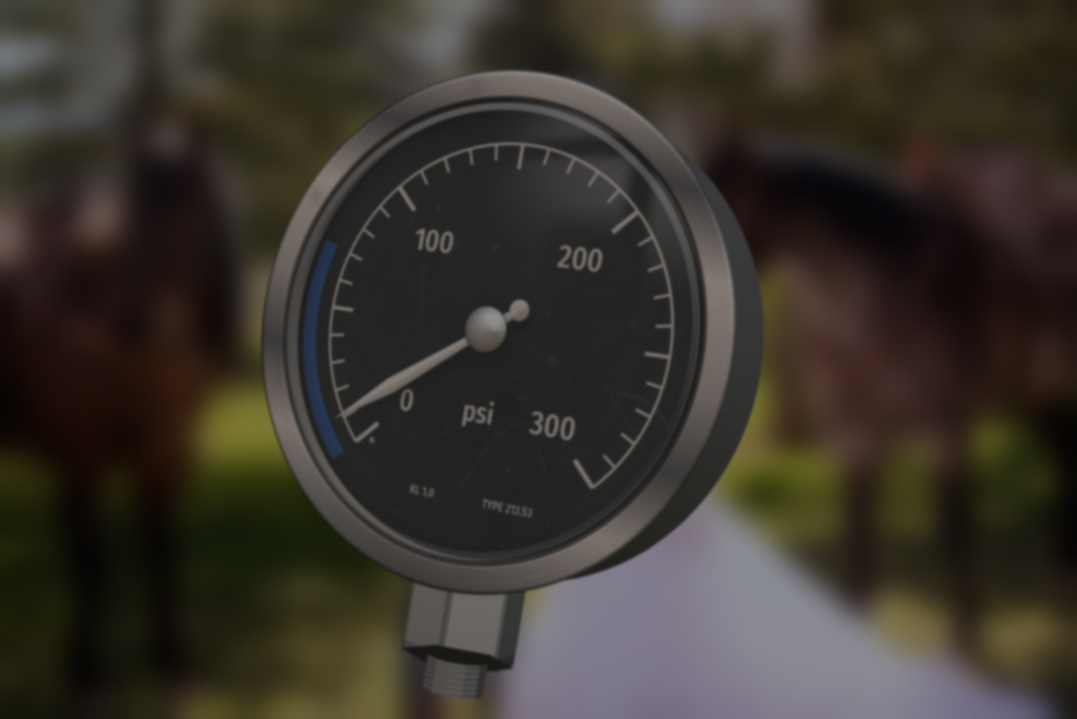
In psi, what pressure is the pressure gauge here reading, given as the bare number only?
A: 10
